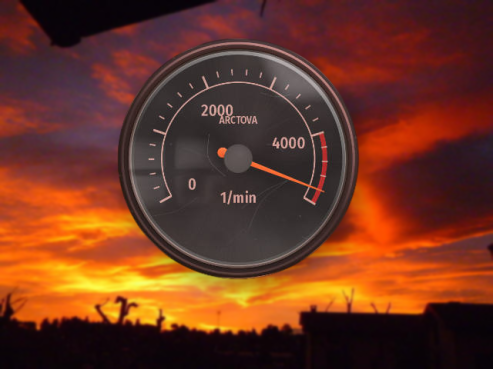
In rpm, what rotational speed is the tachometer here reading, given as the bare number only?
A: 4800
